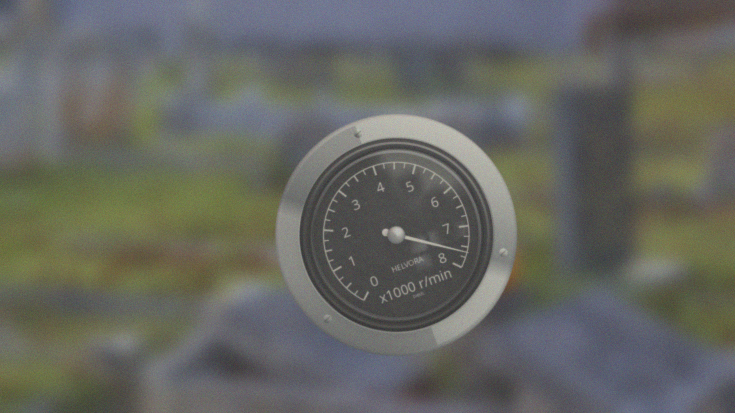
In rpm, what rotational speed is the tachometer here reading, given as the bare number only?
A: 7625
